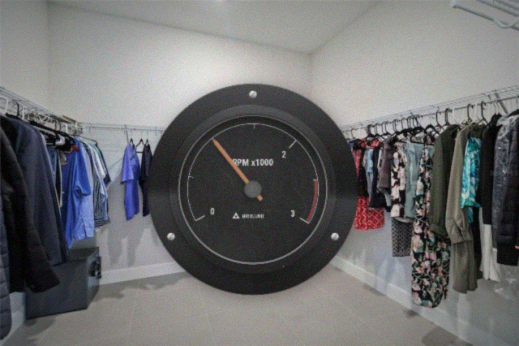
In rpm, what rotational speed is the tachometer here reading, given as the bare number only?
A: 1000
